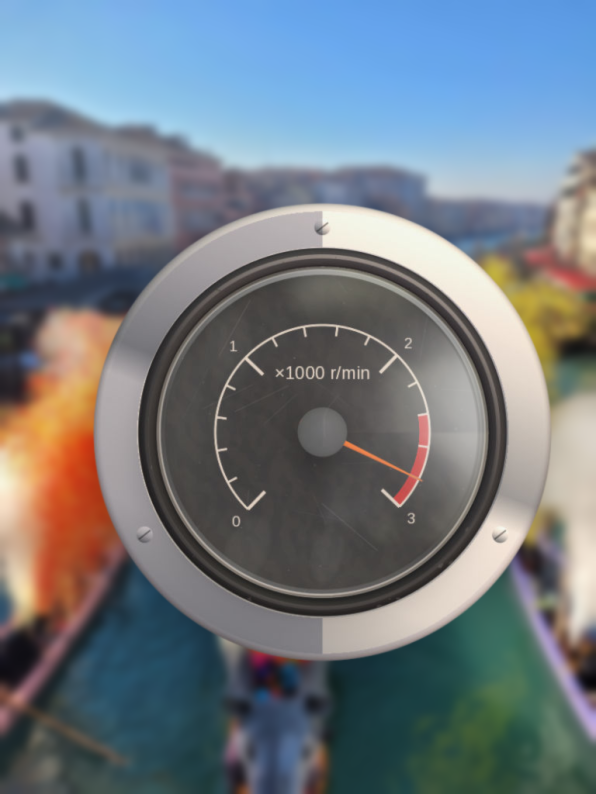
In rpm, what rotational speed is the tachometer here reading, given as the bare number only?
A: 2800
